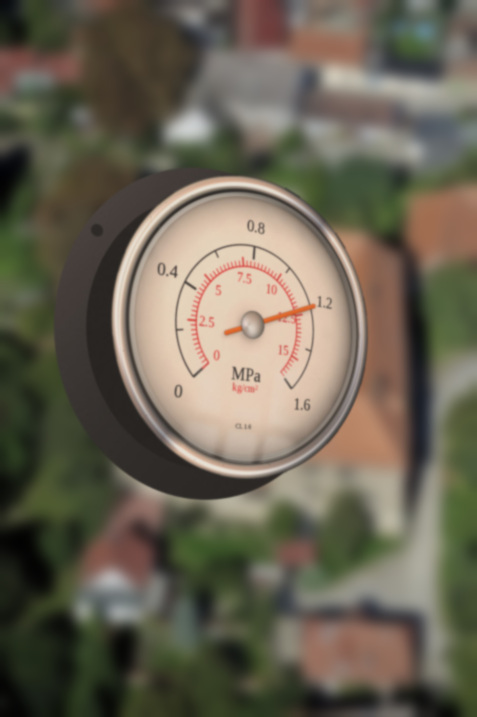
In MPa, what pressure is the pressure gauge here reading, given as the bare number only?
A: 1.2
